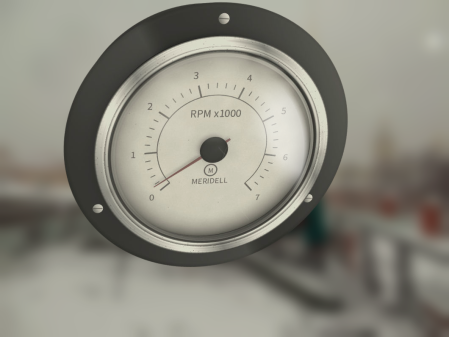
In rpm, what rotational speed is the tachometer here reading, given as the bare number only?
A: 200
